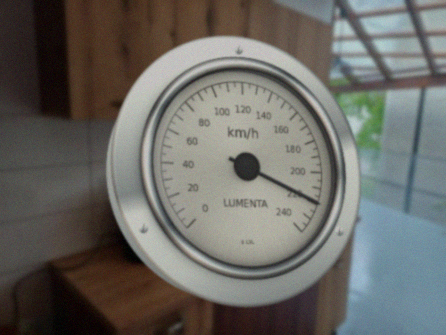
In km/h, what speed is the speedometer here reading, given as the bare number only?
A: 220
